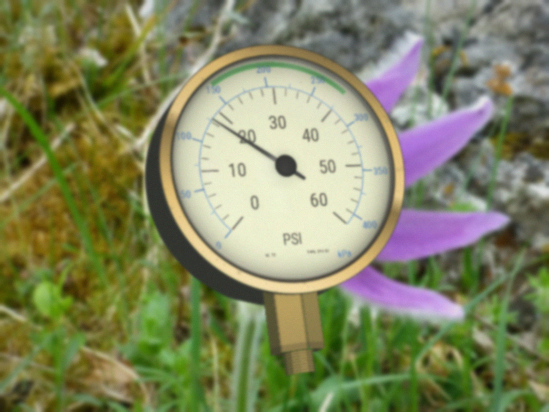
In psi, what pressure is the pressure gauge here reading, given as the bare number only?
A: 18
